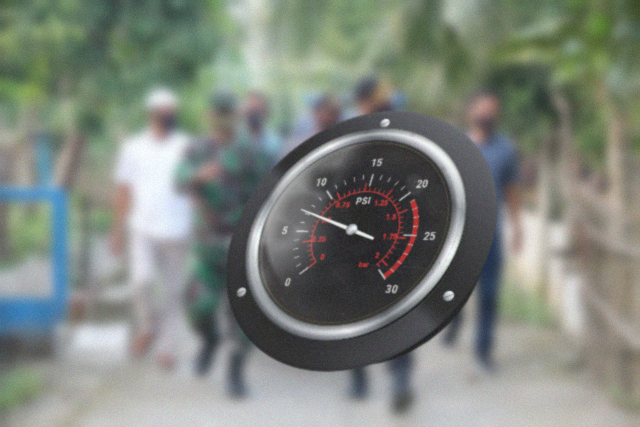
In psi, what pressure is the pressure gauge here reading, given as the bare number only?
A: 7
